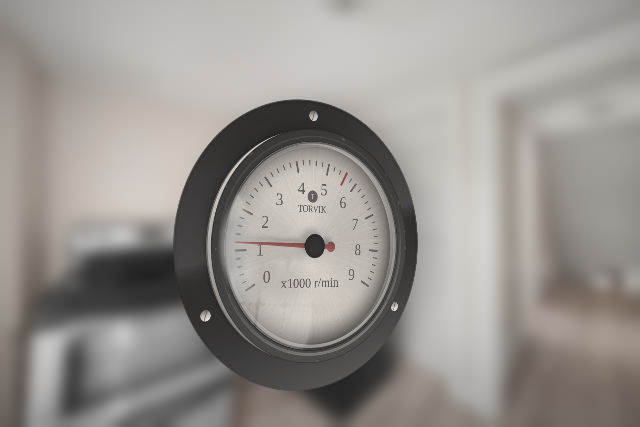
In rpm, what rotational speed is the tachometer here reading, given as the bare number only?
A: 1200
